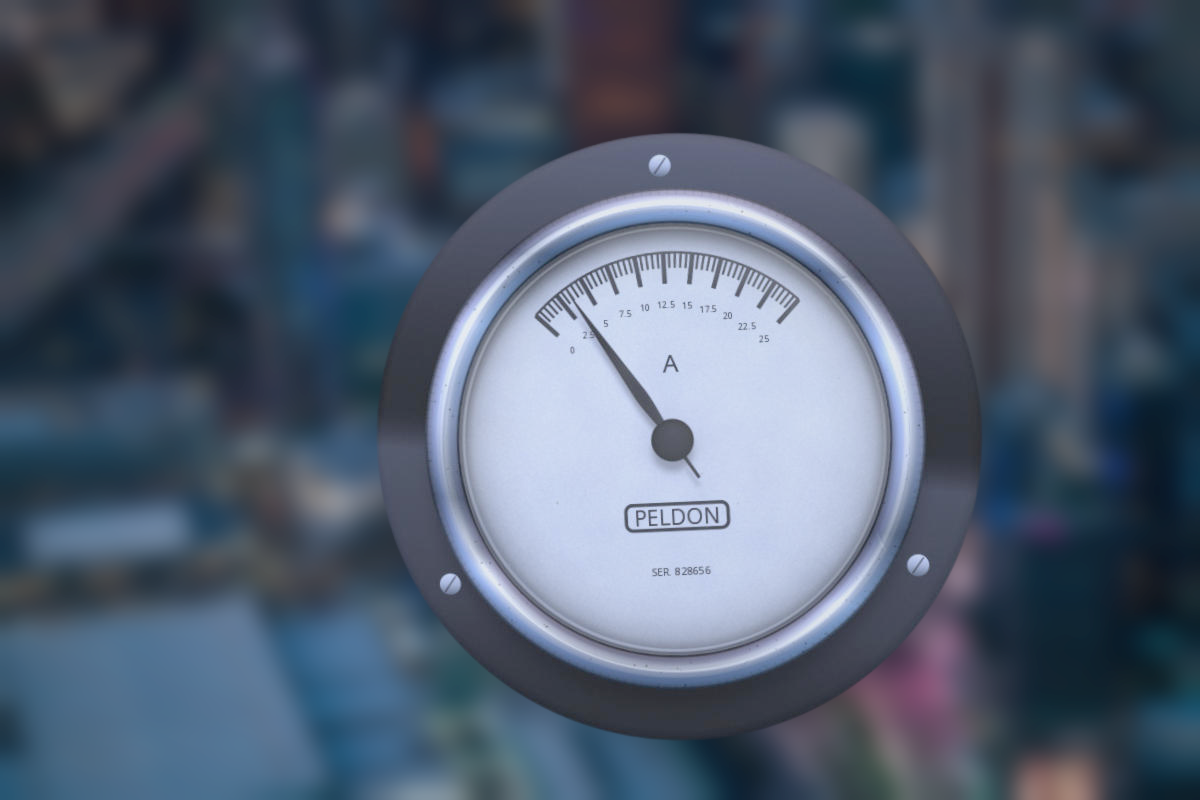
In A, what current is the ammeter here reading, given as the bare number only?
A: 3.5
